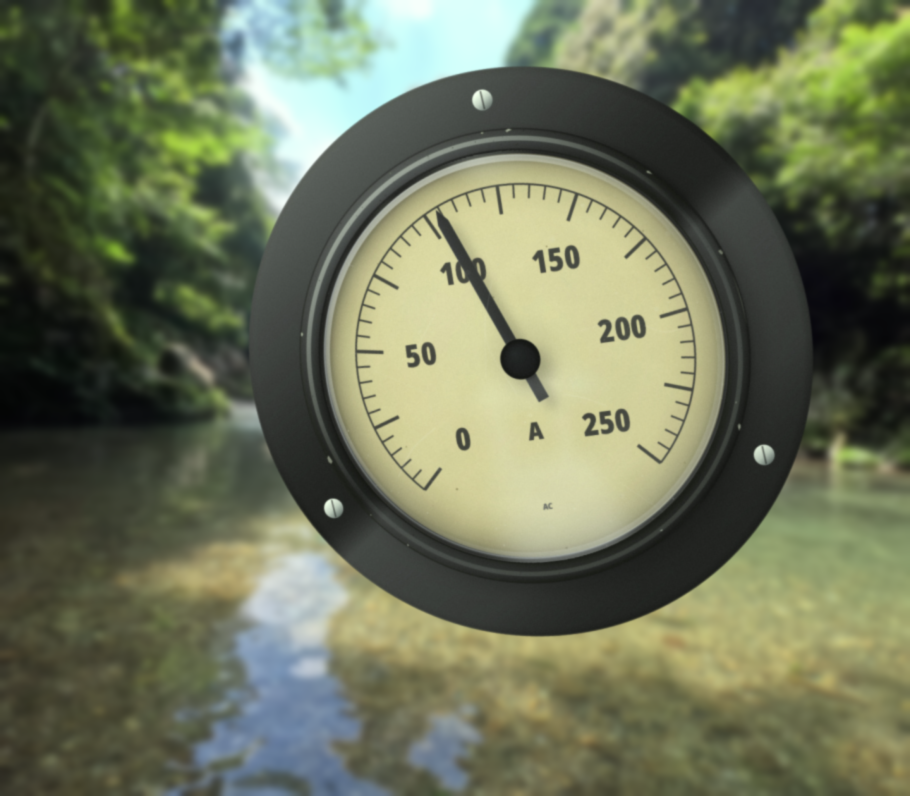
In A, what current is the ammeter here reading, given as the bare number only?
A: 105
